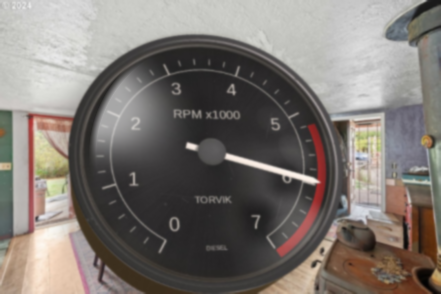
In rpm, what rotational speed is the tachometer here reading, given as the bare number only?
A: 6000
